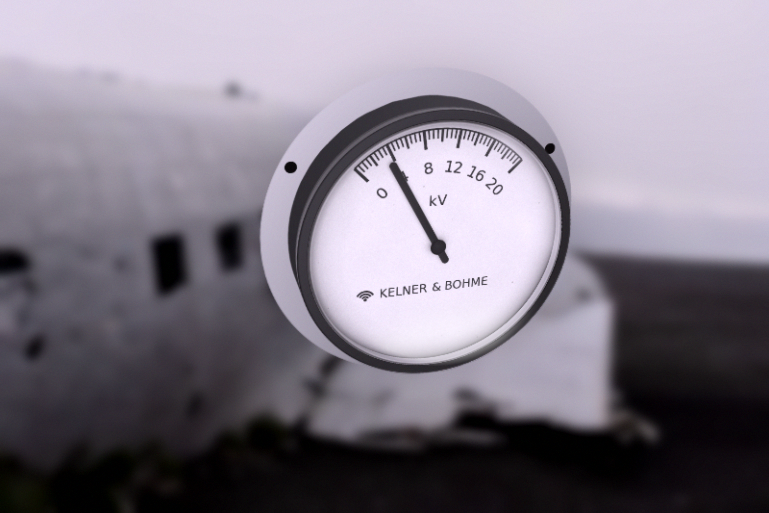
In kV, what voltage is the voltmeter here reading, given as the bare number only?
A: 3.5
